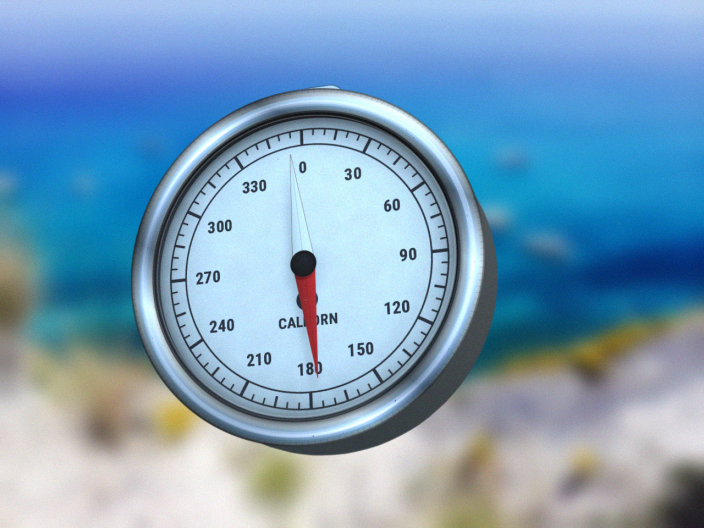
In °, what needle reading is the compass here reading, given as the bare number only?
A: 175
